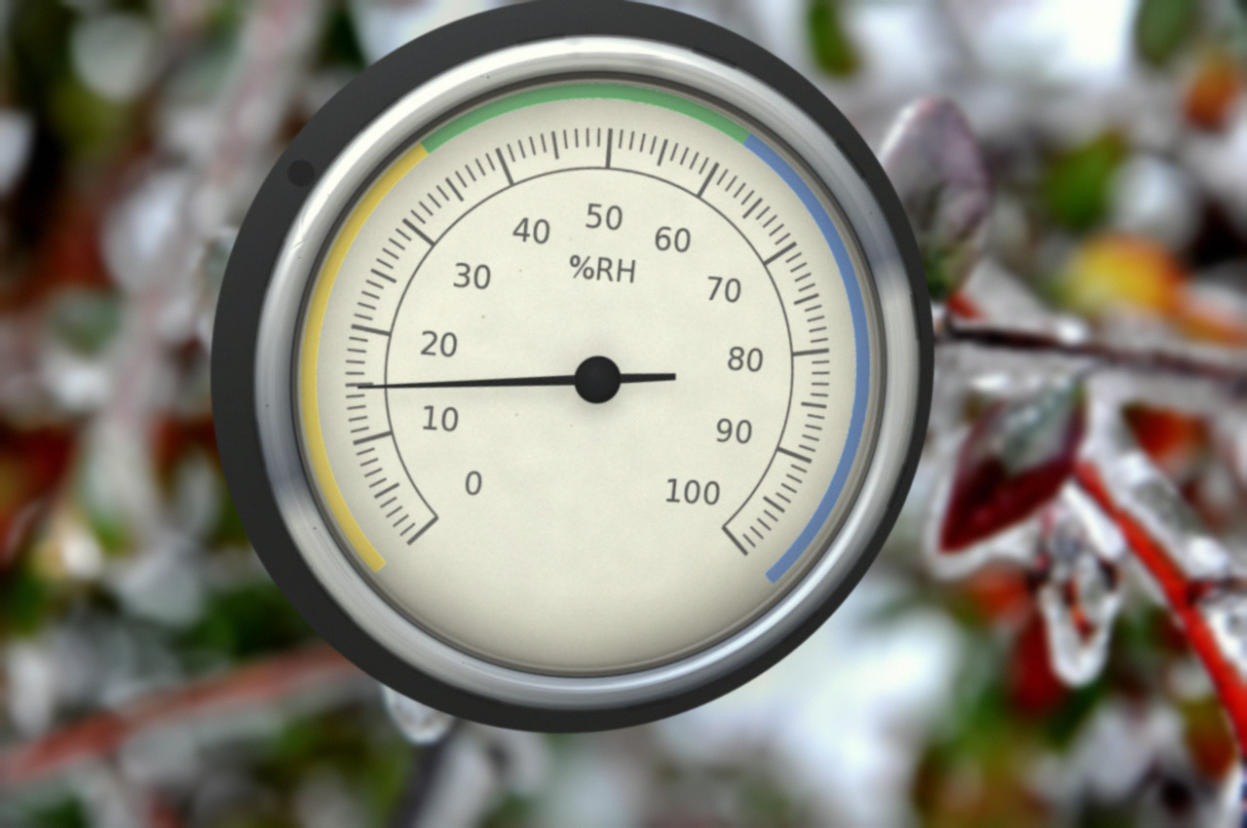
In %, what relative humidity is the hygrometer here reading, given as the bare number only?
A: 15
